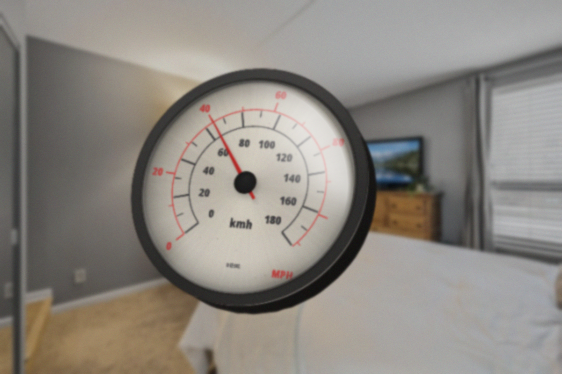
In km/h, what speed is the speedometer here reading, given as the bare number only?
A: 65
